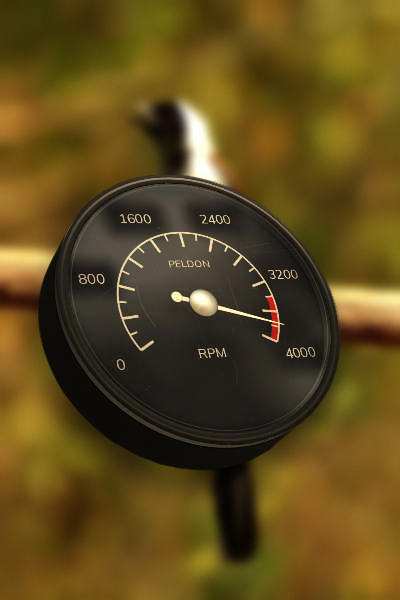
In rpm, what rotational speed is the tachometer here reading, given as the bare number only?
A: 3800
